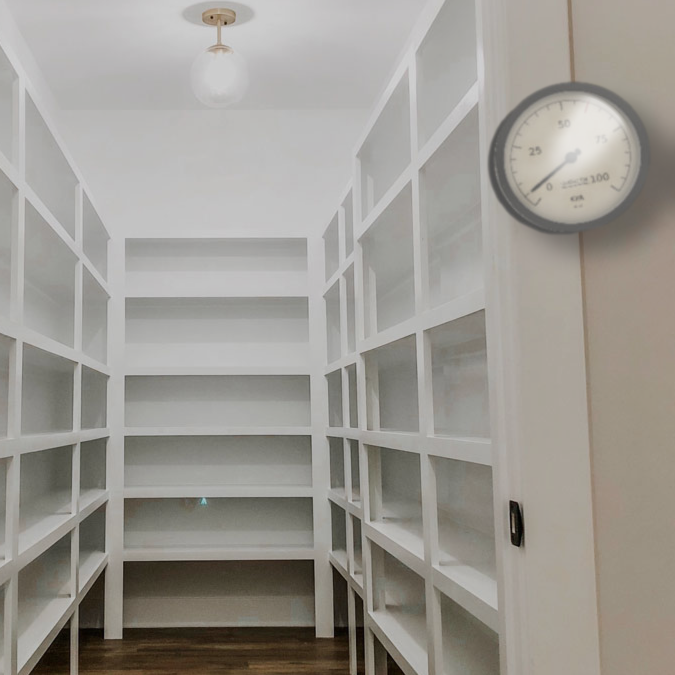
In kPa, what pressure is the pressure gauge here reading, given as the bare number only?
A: 5
